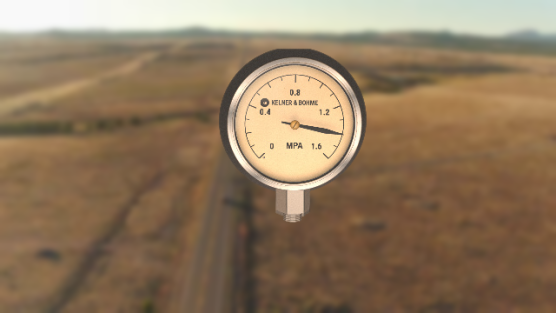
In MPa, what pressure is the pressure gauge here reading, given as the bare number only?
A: 1.4
